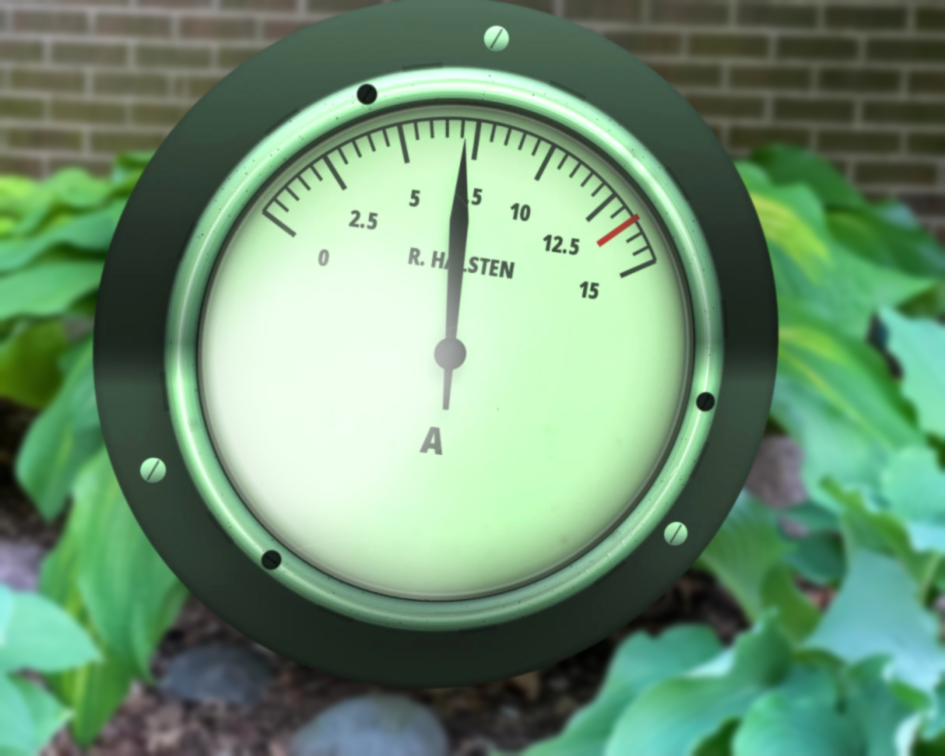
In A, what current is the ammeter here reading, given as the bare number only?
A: 7
